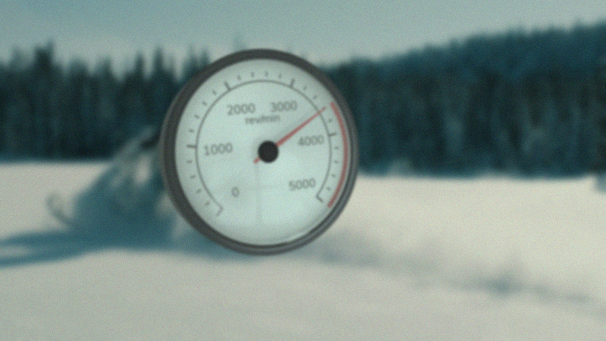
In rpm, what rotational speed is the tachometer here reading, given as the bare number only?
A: 3600
